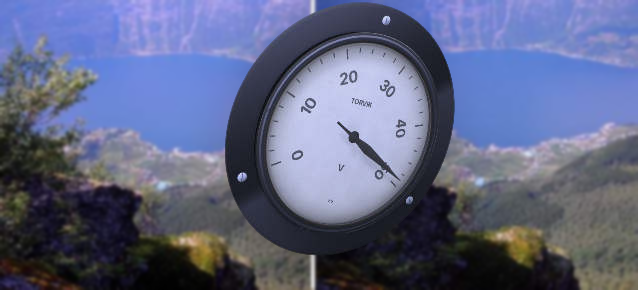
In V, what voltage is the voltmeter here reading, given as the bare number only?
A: 49
